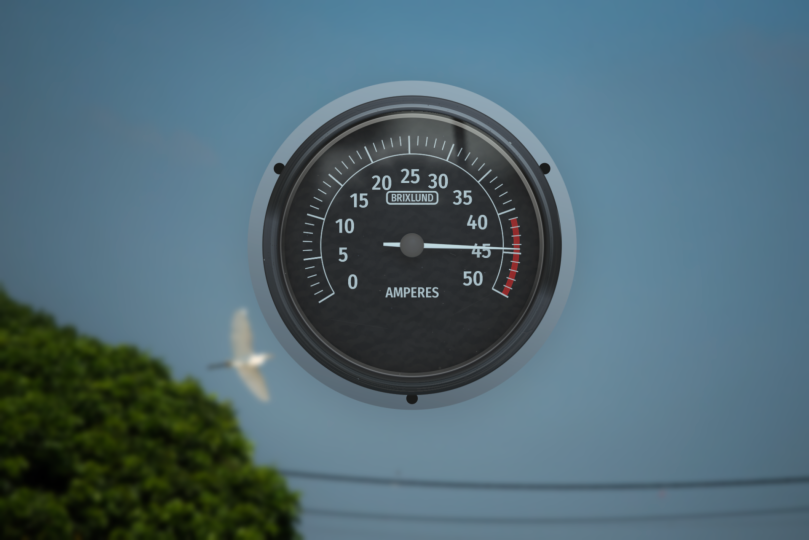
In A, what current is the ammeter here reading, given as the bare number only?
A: 44.5
